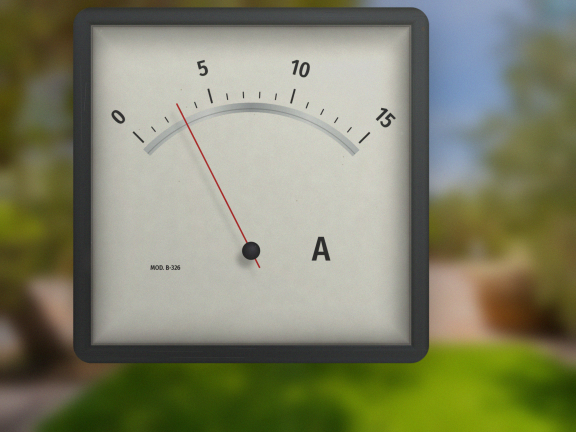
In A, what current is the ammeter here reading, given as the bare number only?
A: 3
